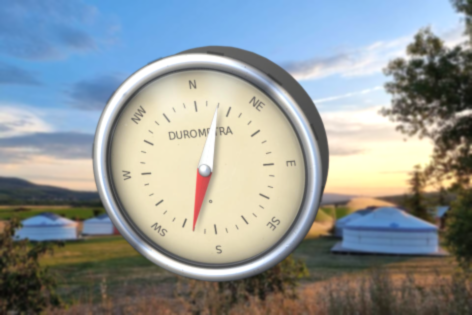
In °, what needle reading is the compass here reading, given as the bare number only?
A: 200
